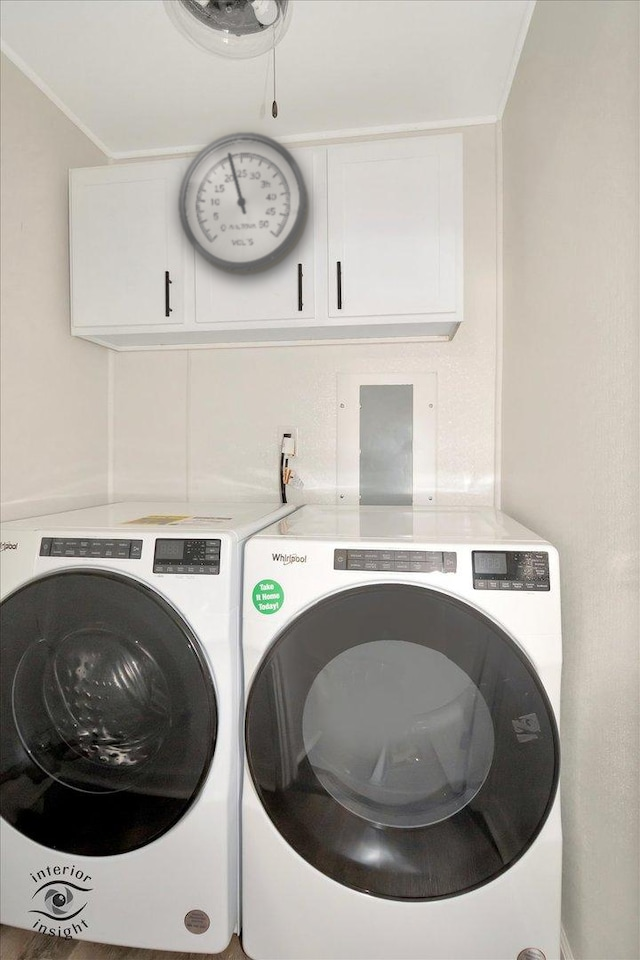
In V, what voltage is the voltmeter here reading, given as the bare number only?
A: 22.5
